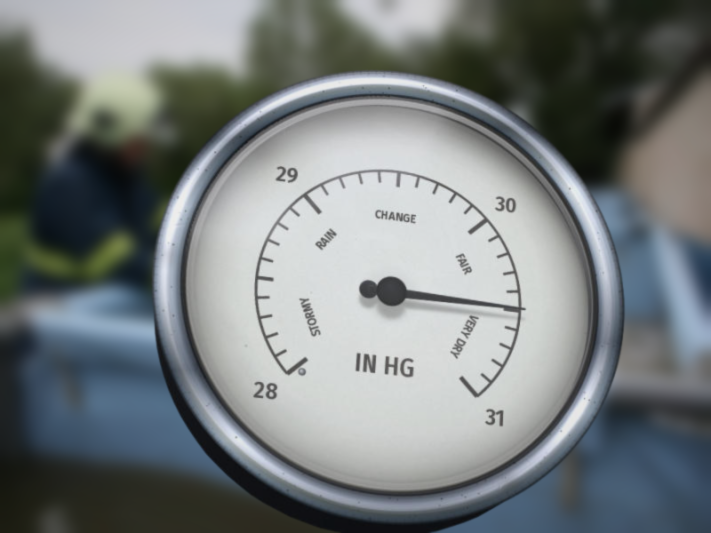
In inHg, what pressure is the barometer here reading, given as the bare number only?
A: 30.5
